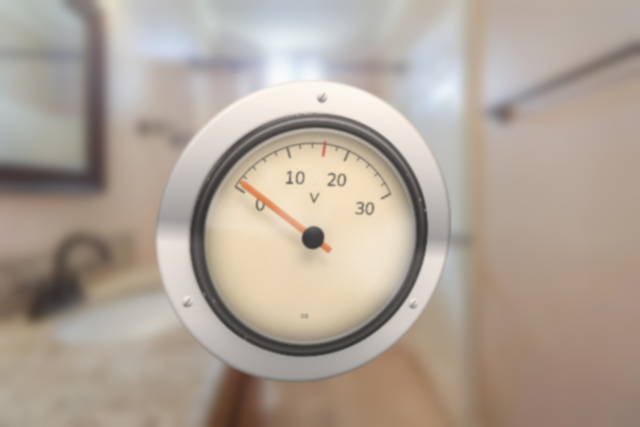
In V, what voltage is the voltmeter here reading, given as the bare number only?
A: 1
